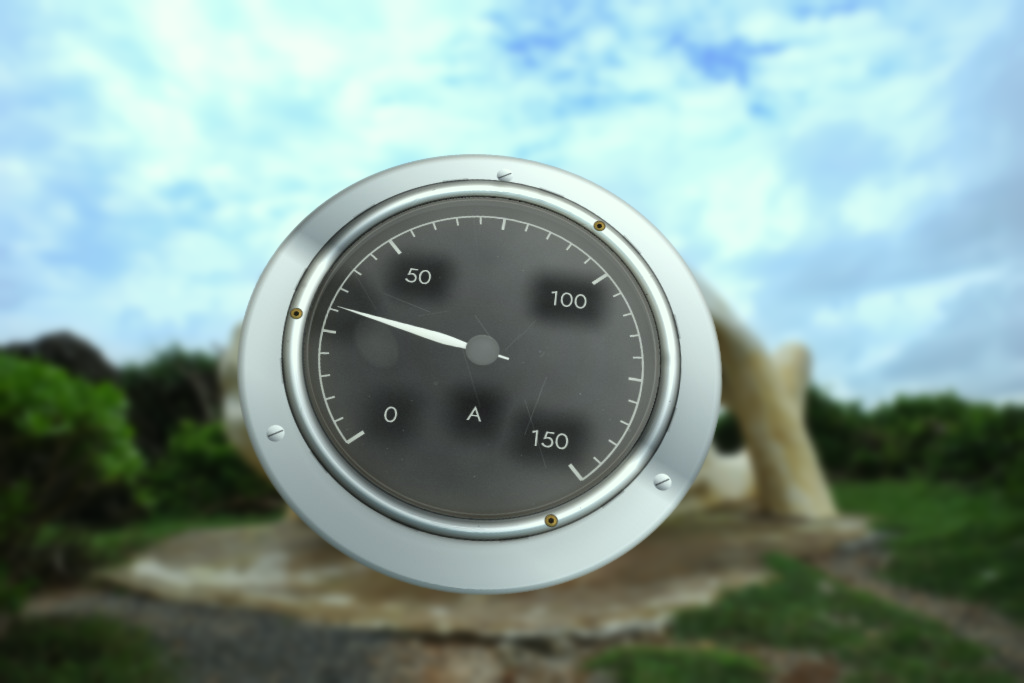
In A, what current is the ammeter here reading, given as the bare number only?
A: 30
